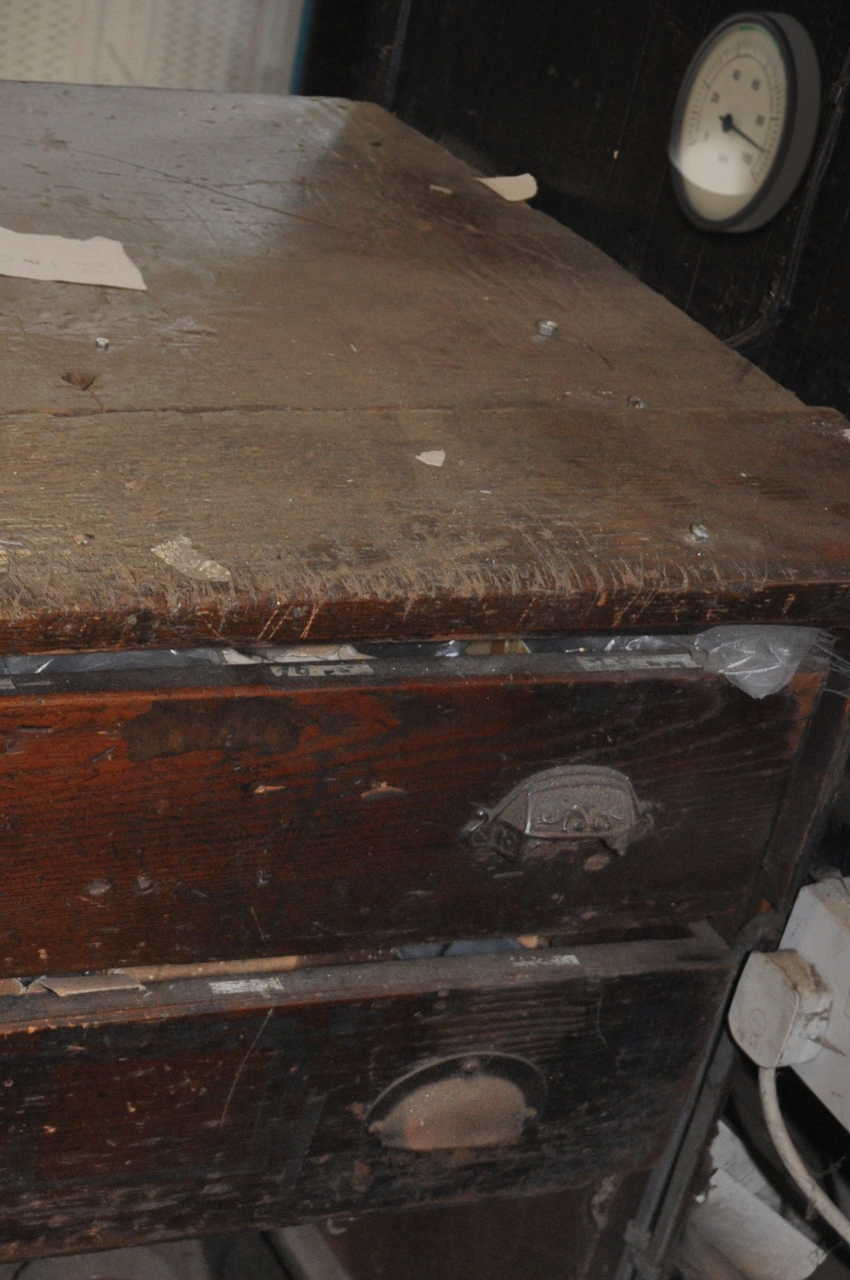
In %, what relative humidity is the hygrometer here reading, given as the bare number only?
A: 90
